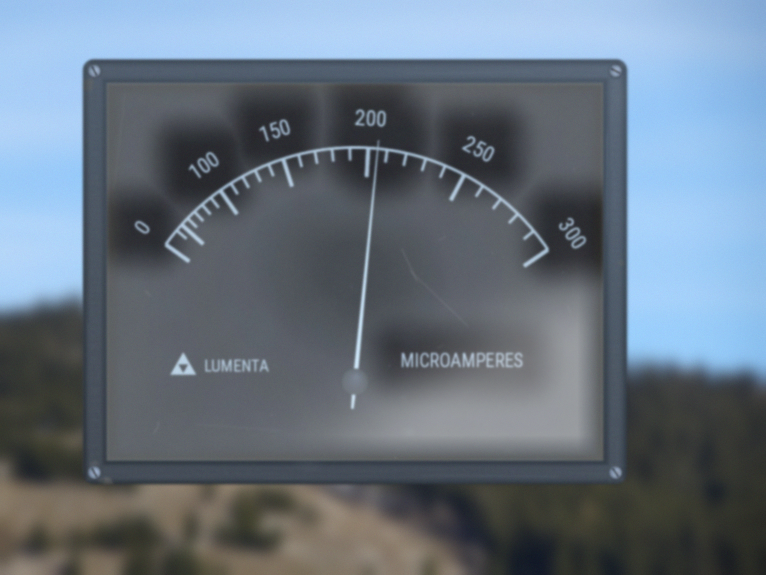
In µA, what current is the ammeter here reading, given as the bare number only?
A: 205
